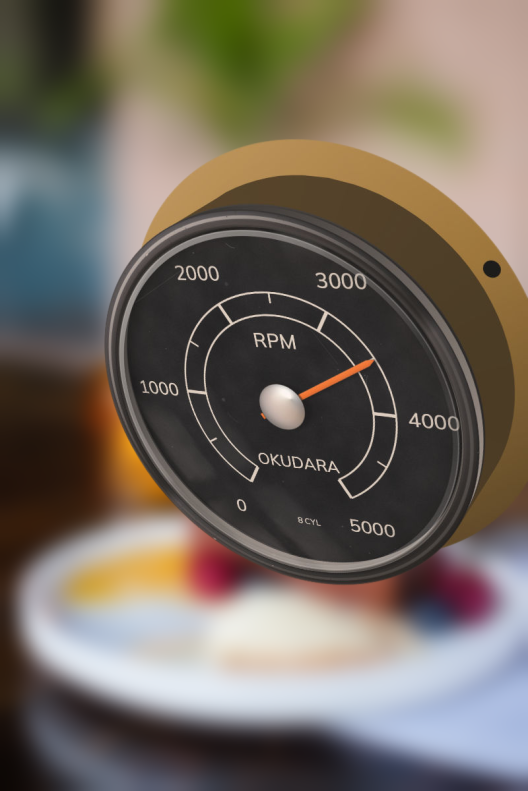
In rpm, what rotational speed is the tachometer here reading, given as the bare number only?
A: 3500
